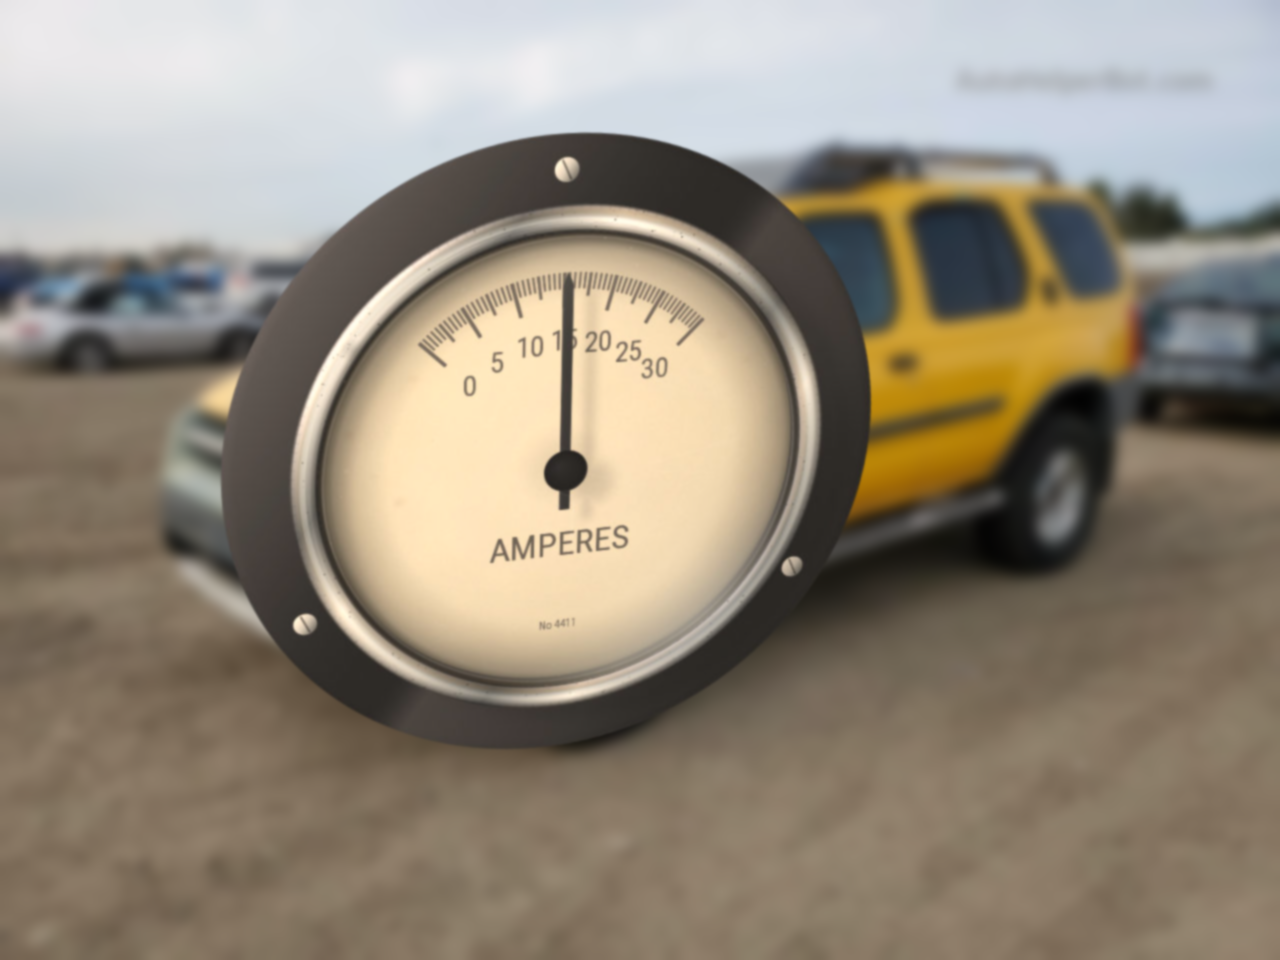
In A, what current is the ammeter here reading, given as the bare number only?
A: 15
